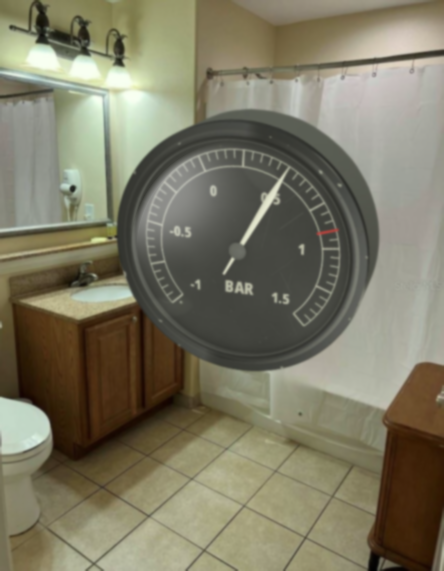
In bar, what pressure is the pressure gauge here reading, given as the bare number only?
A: 0.5
